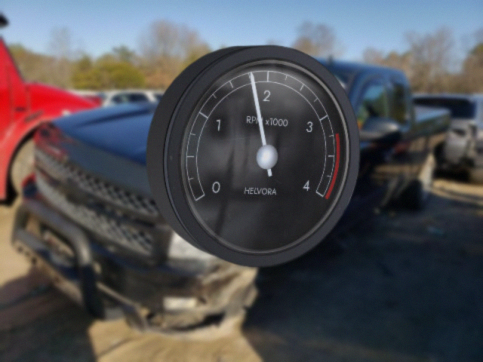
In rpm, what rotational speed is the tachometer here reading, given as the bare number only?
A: 1750
